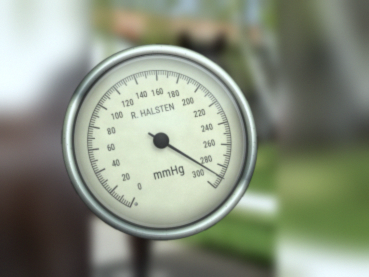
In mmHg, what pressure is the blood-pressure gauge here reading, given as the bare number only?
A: 290
